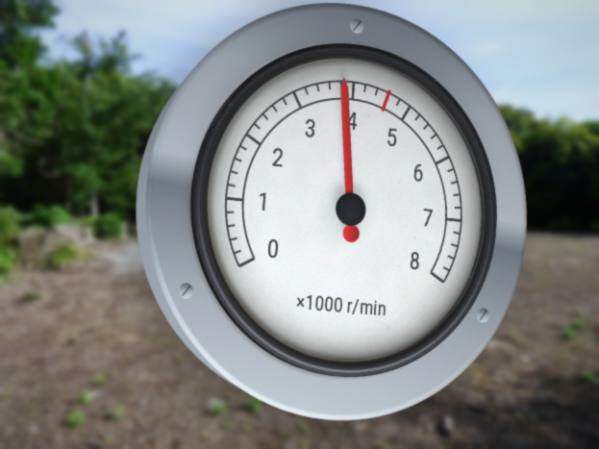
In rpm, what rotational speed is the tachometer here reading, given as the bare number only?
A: 3800
